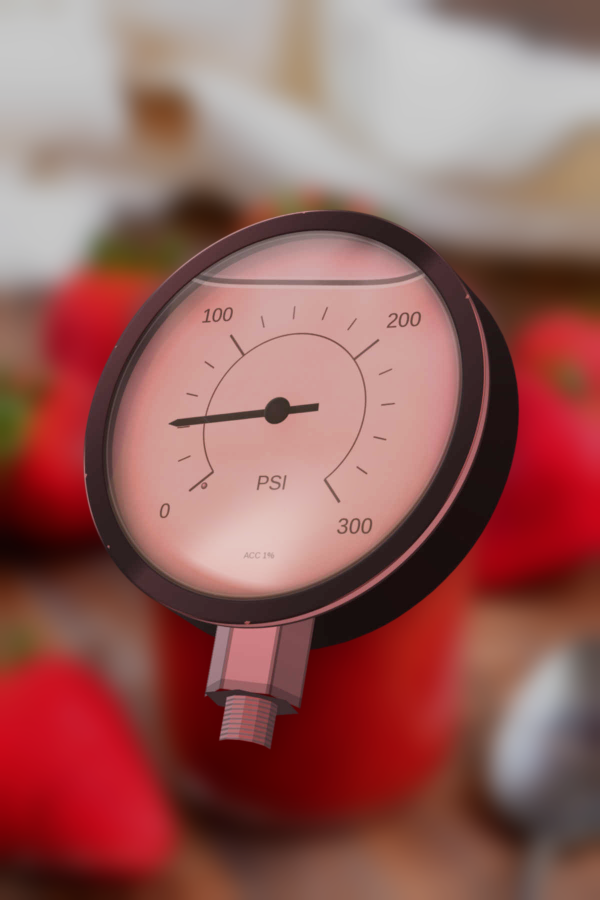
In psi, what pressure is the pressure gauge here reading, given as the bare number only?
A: 40
